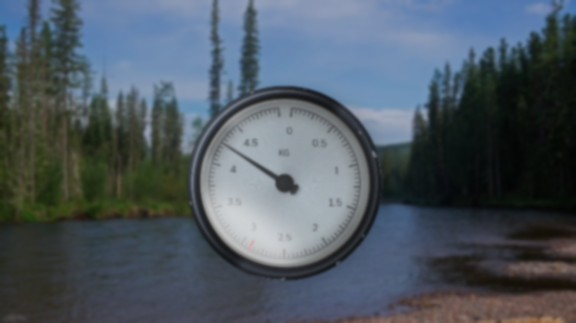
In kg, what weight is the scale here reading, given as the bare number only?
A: 4.25
